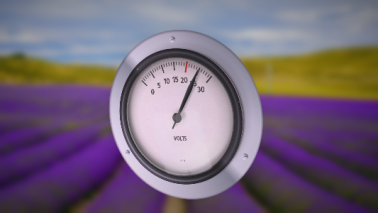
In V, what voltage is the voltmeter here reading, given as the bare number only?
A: 25
